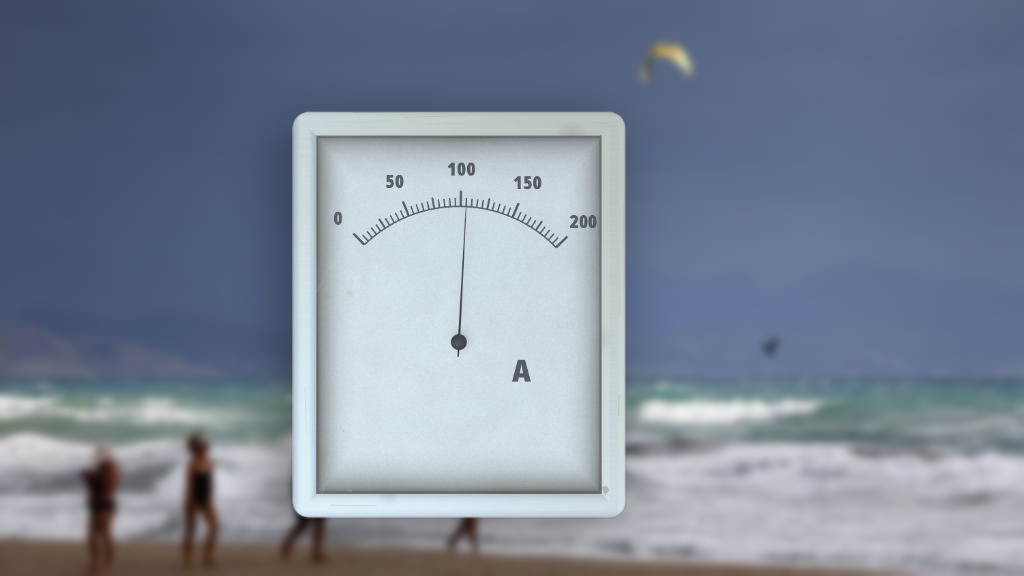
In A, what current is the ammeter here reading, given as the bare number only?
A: 105
